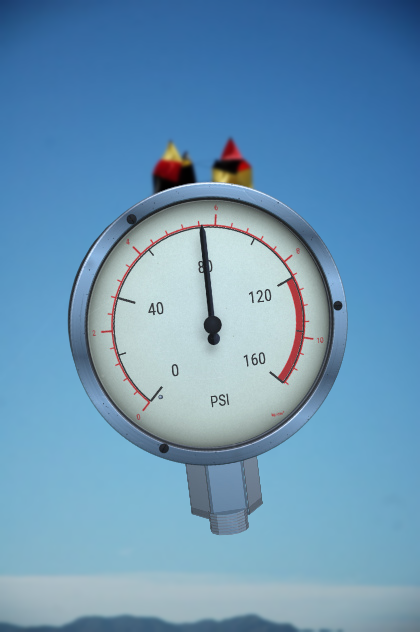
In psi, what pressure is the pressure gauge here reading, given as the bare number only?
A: 80
